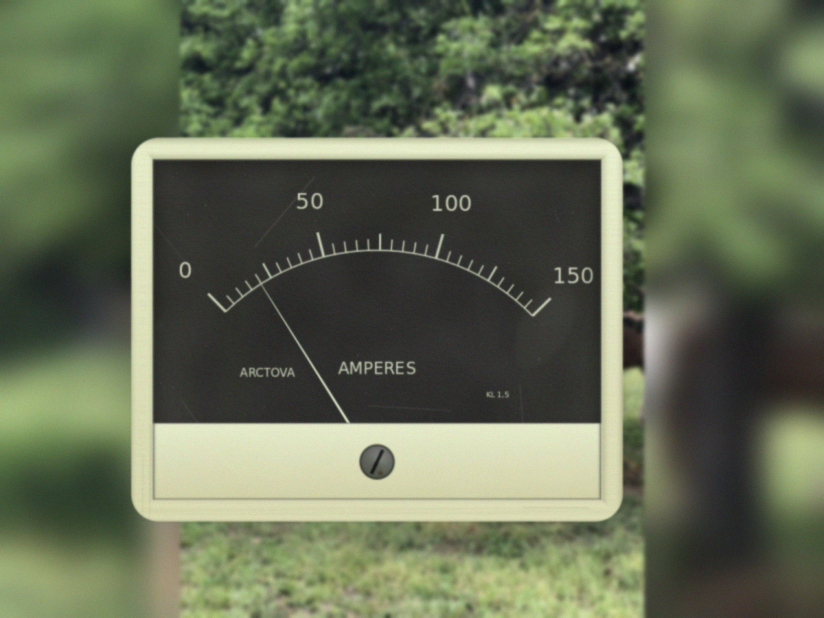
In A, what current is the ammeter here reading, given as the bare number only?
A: 20
